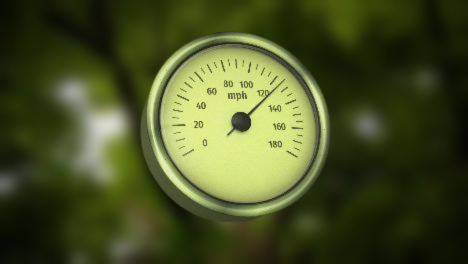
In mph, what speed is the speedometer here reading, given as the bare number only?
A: 125
